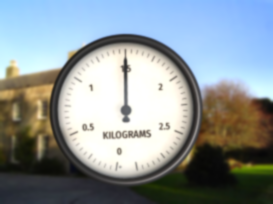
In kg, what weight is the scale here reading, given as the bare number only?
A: 1.5
